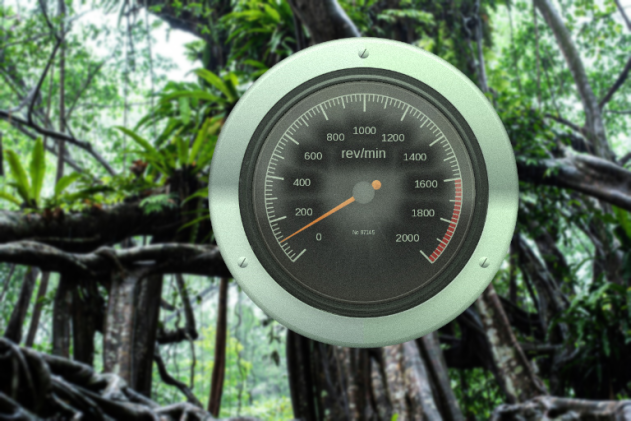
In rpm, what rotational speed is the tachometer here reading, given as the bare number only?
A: 100
